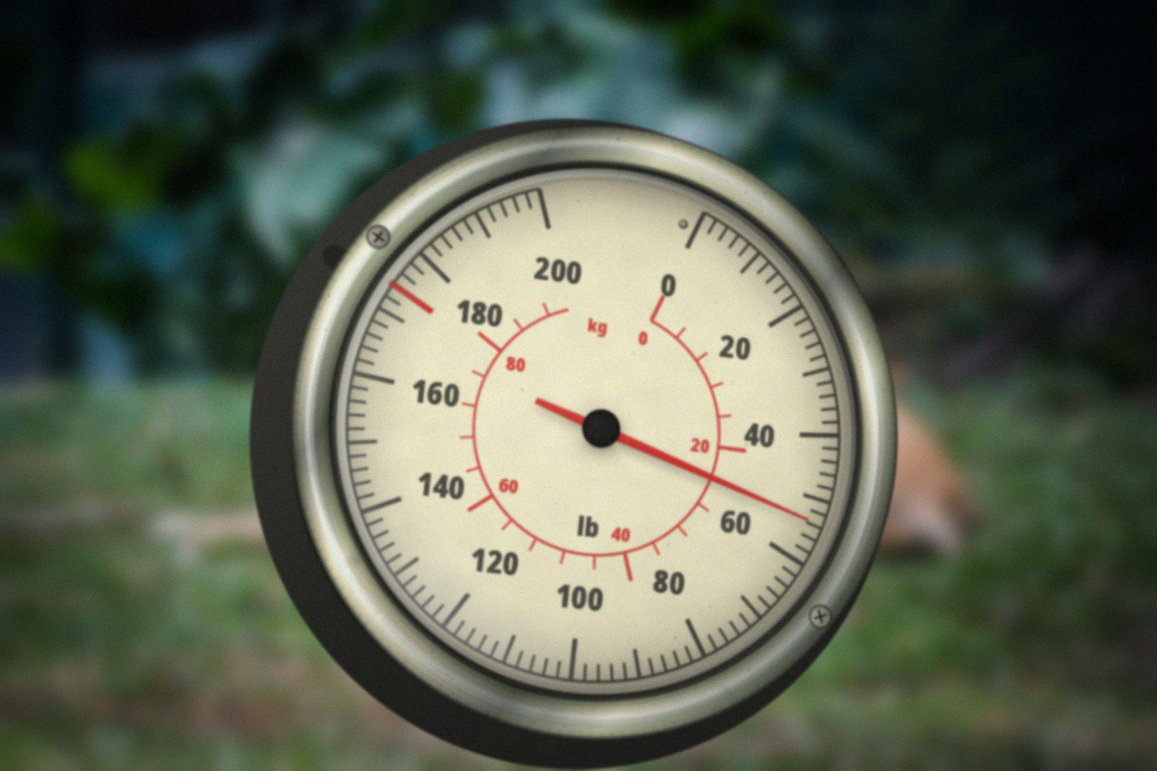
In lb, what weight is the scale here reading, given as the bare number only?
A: 54
